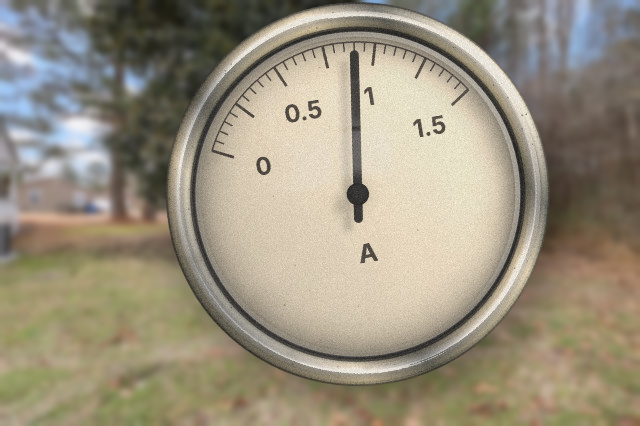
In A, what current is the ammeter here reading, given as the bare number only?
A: 0.9
